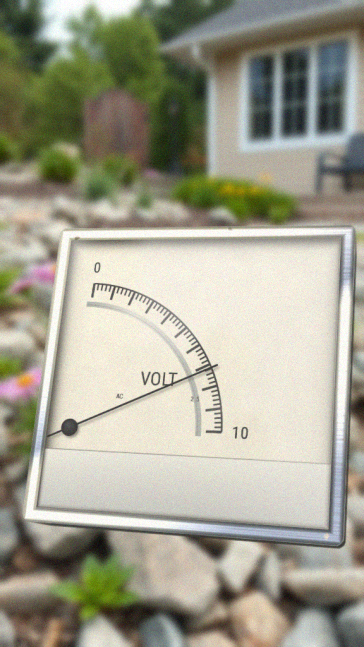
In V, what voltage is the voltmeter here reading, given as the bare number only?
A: 7.2
